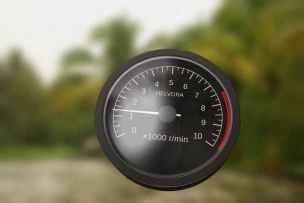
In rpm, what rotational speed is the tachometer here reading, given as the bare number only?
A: 1250
